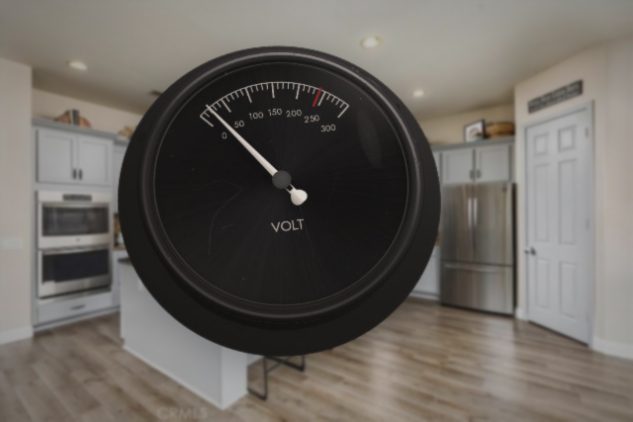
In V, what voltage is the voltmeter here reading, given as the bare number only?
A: 20
